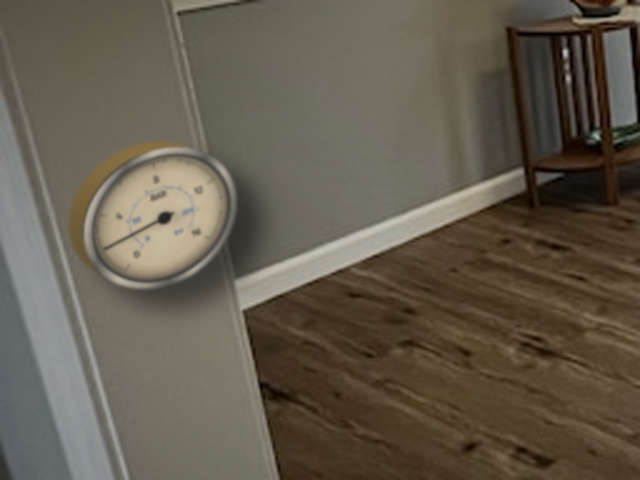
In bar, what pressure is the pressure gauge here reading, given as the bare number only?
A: 2
